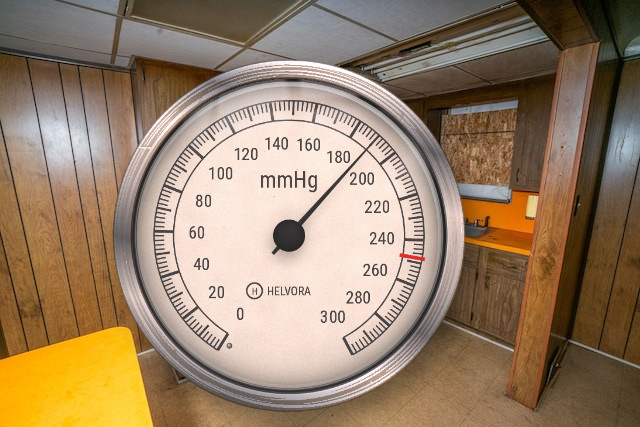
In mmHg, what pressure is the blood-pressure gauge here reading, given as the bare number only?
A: 190
